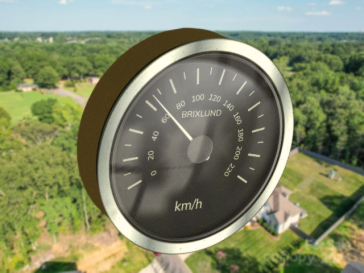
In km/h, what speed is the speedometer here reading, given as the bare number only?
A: 65
